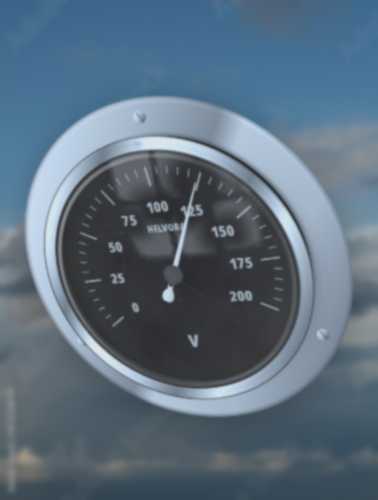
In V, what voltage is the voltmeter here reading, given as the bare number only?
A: 125
